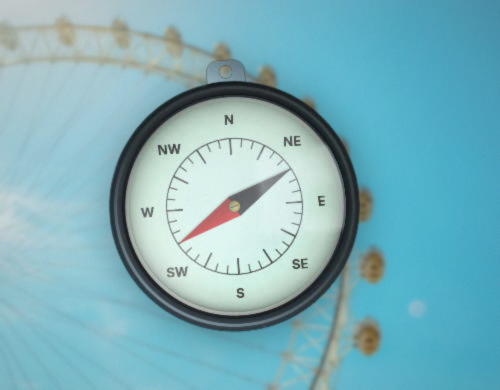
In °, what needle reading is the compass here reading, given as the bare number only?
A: 240
